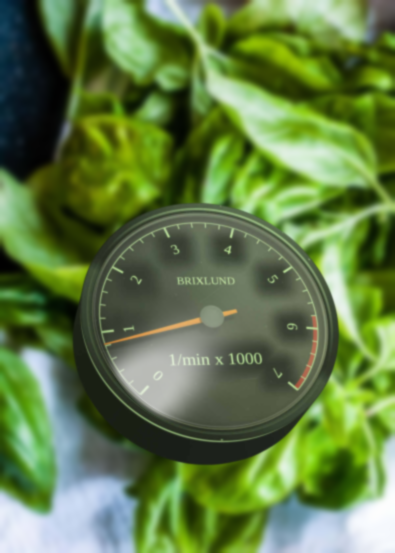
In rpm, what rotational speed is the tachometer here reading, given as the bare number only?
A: 800
